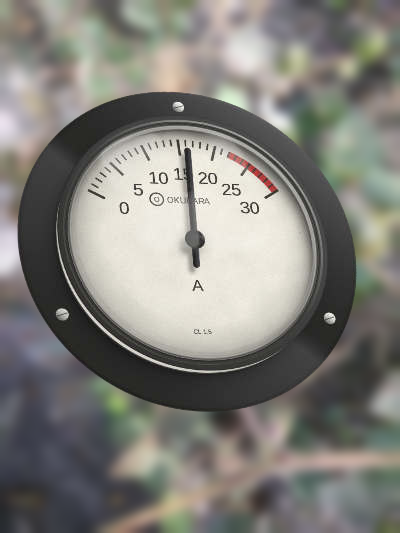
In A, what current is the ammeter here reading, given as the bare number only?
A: 16
